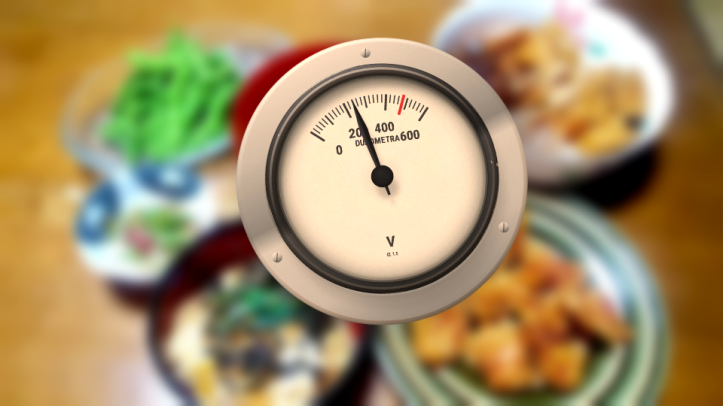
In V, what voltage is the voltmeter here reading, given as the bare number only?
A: 240
